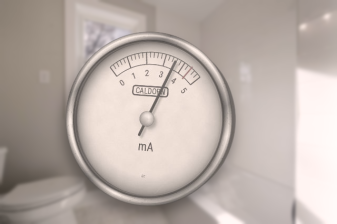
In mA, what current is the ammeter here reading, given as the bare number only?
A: 3.6
